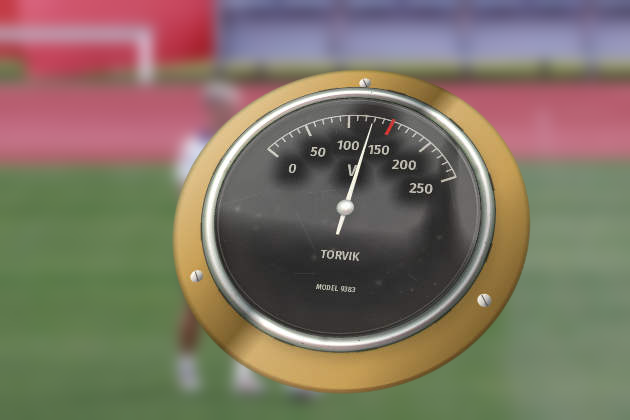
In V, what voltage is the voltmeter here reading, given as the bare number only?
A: 130
